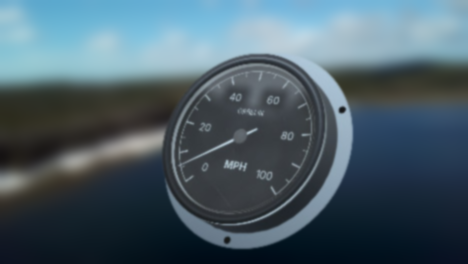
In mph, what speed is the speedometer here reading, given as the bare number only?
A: 5
